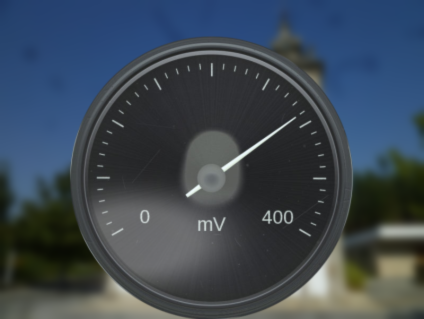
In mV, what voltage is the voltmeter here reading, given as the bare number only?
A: 290
